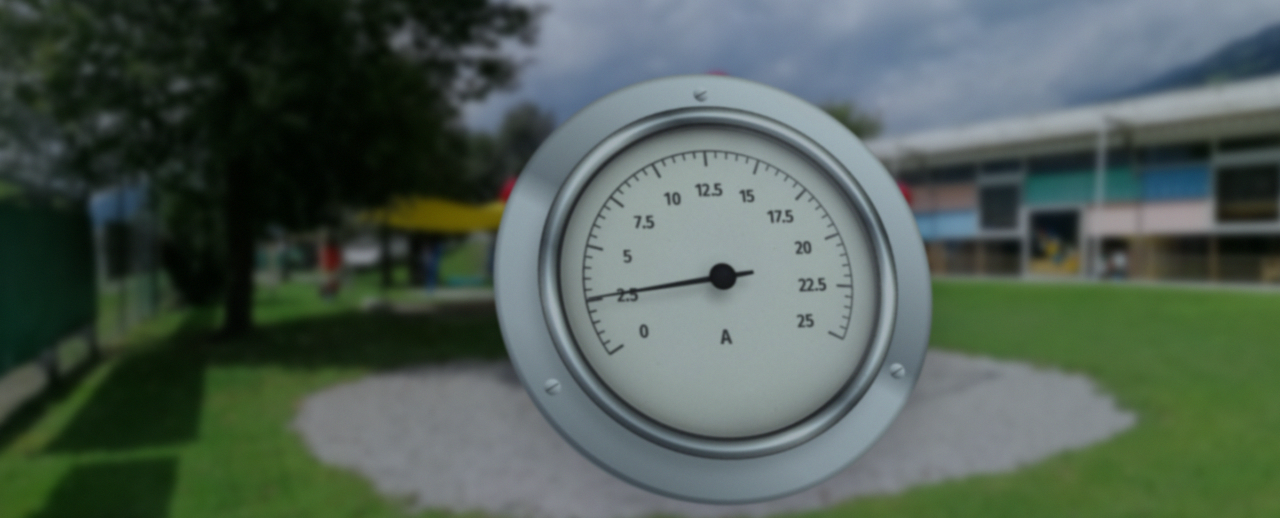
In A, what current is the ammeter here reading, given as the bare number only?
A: 2.5
